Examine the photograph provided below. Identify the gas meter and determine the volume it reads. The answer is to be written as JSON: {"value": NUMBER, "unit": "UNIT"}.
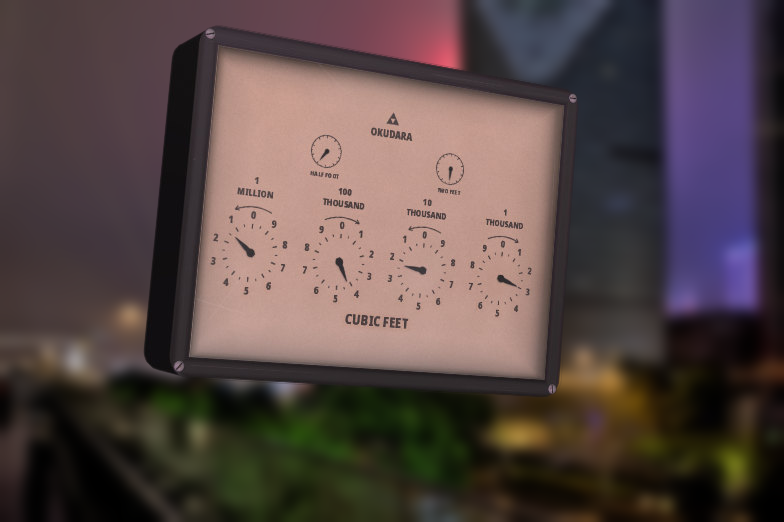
{"value": 142300, "unit": "ft³"}
